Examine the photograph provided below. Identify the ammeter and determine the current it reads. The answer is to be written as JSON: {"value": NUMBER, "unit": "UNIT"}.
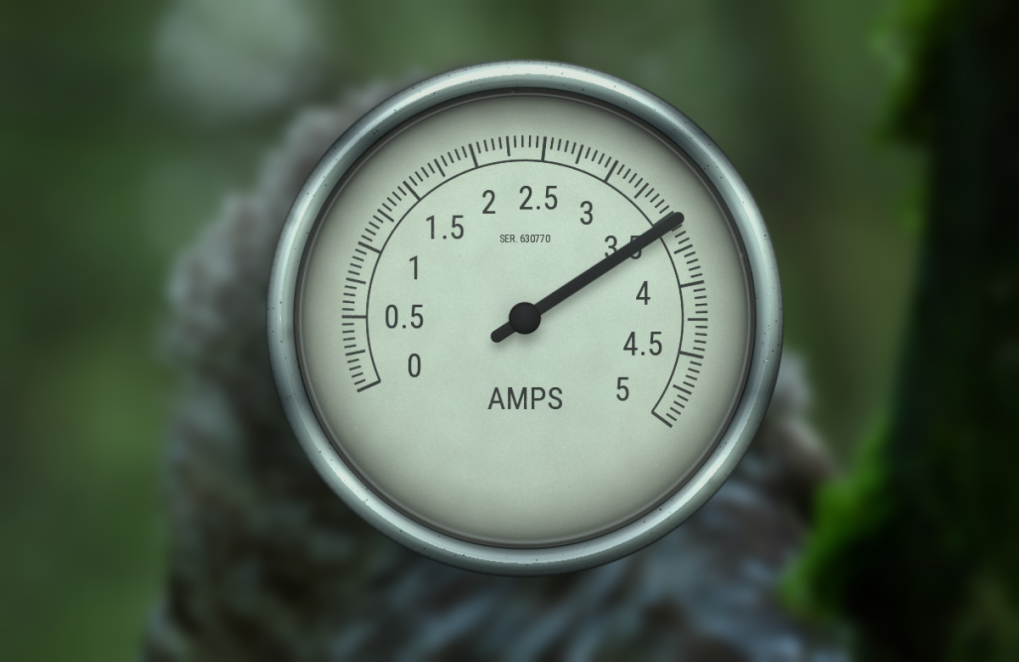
{"value": 3.55, "unit": "A"}
